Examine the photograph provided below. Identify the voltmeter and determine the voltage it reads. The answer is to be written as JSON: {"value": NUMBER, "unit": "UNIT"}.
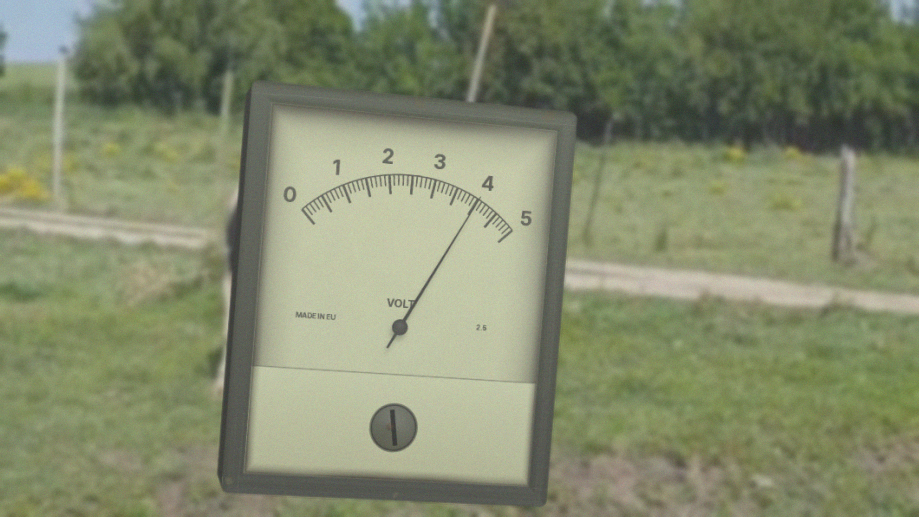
{"value": 4, "unit": "V"}
